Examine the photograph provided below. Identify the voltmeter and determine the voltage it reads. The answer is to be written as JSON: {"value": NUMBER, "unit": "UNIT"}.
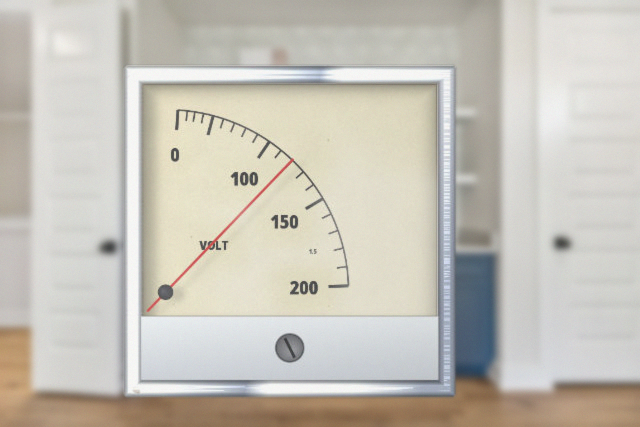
{"value": 120, "unit": "V"}
